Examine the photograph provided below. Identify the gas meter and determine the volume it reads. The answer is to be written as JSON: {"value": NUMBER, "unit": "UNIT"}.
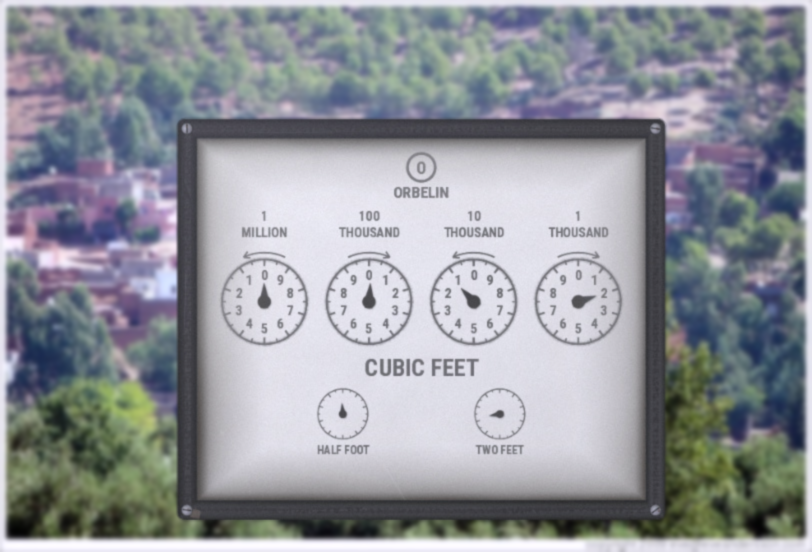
{"value": 1200, "unit": "ft³"}
